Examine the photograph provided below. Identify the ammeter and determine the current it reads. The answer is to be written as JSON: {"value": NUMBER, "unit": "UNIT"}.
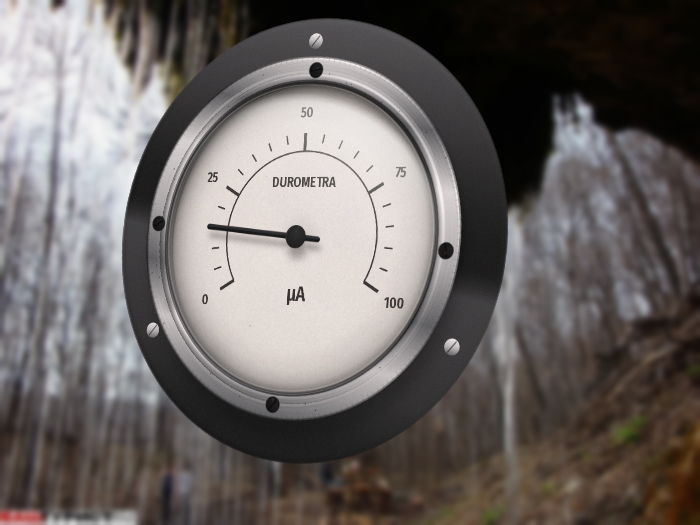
{"value": 15, "unit": "µA"}
